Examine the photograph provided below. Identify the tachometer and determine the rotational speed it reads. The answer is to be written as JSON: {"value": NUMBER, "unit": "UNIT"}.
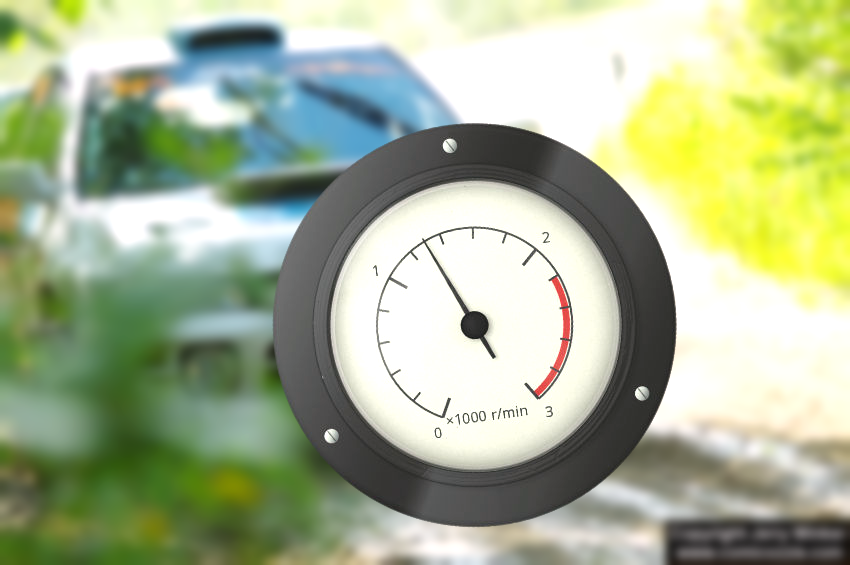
{"value": 1300, "unit": "rpm"}
